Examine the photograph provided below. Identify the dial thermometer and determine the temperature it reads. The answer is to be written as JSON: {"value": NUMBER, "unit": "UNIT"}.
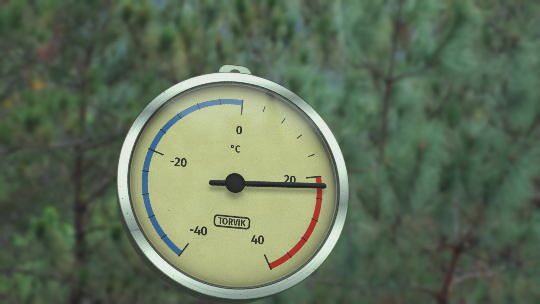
{"value": 22, "unit": "°C"}
